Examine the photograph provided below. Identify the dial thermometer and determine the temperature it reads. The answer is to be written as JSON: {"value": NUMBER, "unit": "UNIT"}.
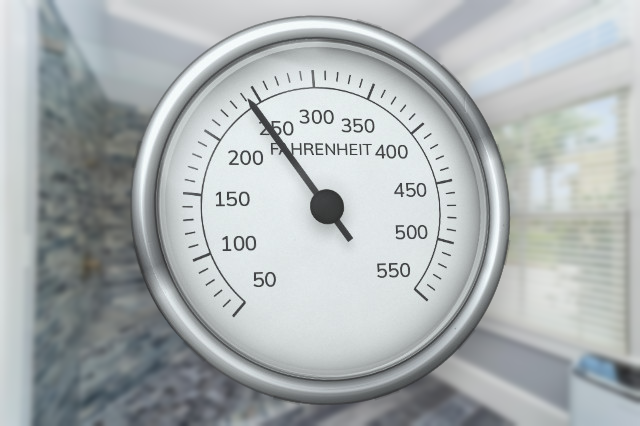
{"value": 240, "unit": "°F"}
